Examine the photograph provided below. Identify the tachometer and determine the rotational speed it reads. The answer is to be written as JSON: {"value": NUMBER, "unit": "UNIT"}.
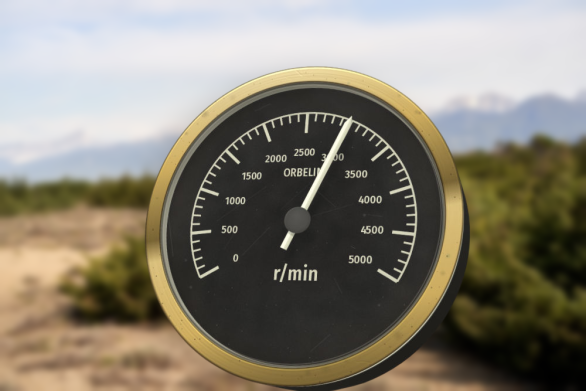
{"value": 3000, "unit": "rpm"}
